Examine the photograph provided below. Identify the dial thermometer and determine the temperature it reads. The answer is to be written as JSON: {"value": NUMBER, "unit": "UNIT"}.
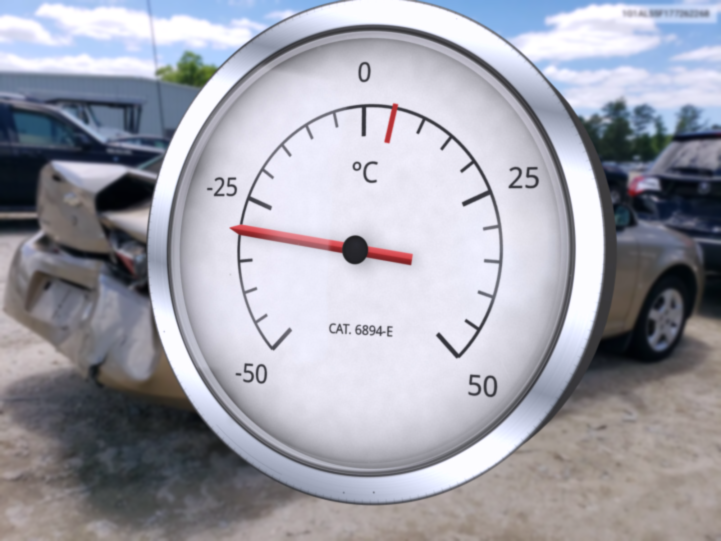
{"value": -30, "unit": "°C"}
